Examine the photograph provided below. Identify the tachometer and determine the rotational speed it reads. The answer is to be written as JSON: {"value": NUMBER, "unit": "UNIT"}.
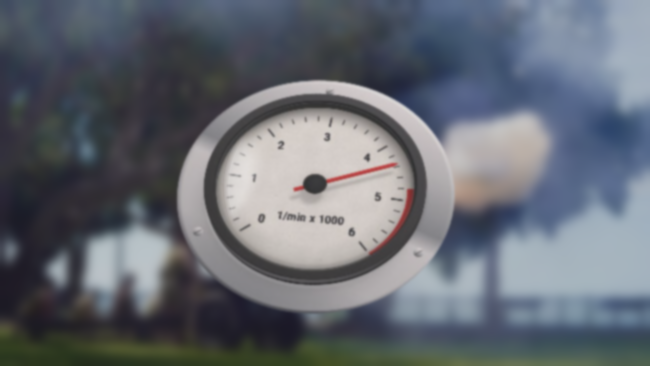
{"value": 4400, "unit": "rpm"}
